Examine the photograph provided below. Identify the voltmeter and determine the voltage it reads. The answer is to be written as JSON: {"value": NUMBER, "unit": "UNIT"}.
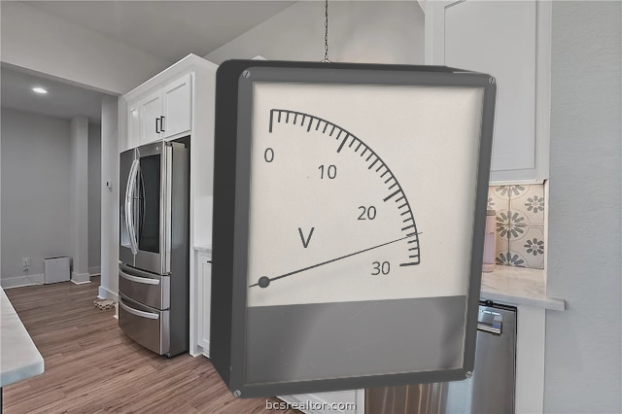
{"value": 26, "unit": "V"}
